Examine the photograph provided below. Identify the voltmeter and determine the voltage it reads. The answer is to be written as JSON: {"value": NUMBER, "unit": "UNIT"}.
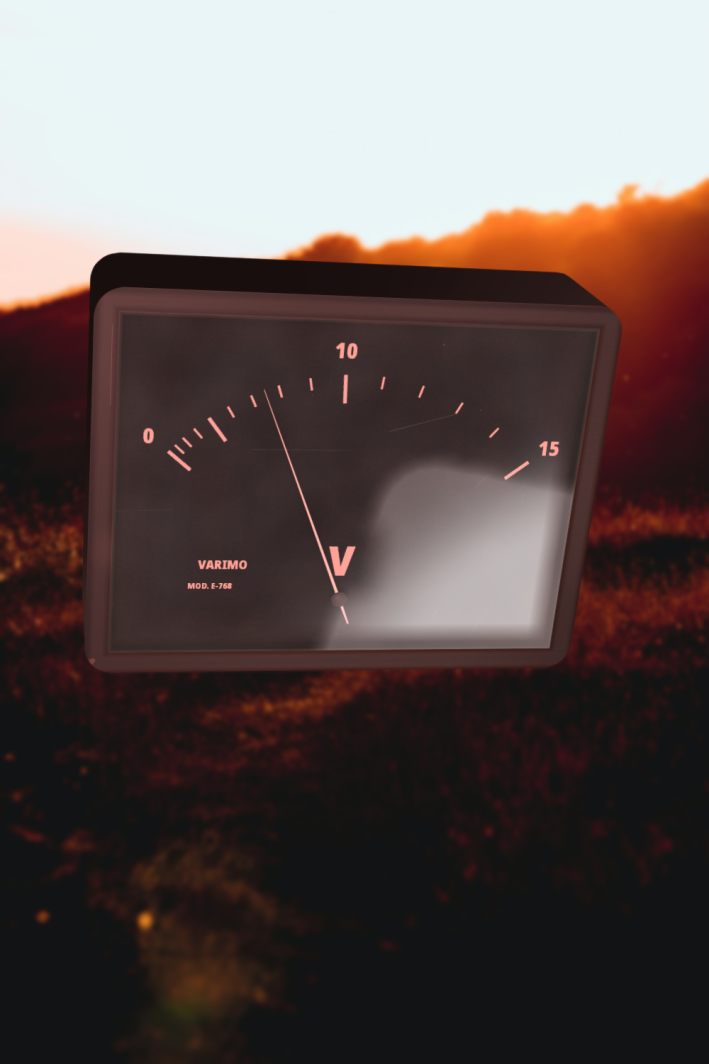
{"value": 7.5, "unit": "V"}
